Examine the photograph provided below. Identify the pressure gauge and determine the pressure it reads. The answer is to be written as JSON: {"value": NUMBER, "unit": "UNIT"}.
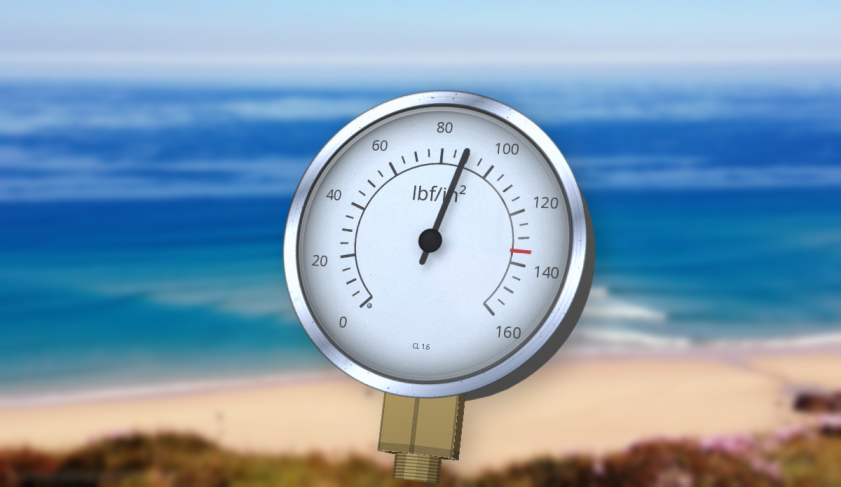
{"value": 90, "unit": "psi"}
